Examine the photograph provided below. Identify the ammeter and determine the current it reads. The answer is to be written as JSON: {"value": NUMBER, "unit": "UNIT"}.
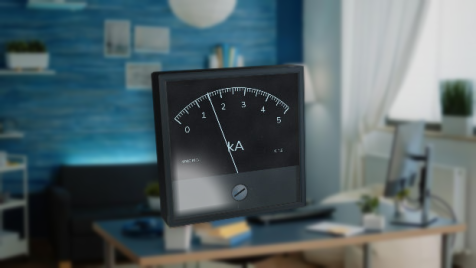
{"value": 1.5, "unit": "kA"}
